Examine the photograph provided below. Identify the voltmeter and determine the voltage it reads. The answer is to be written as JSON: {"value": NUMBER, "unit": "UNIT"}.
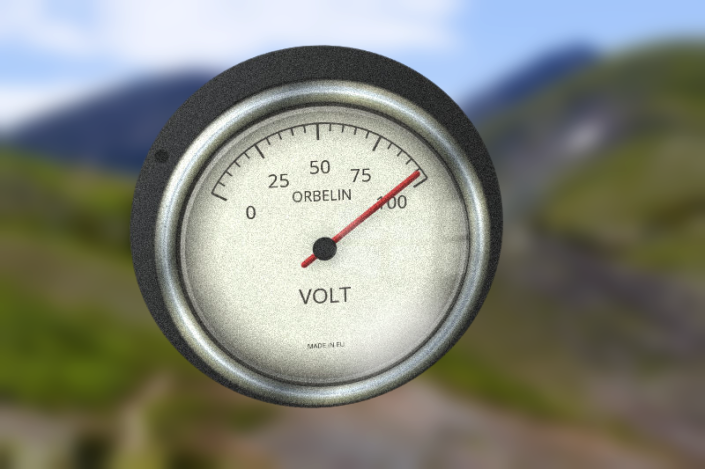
{"value": 95, "unit": "V"}
